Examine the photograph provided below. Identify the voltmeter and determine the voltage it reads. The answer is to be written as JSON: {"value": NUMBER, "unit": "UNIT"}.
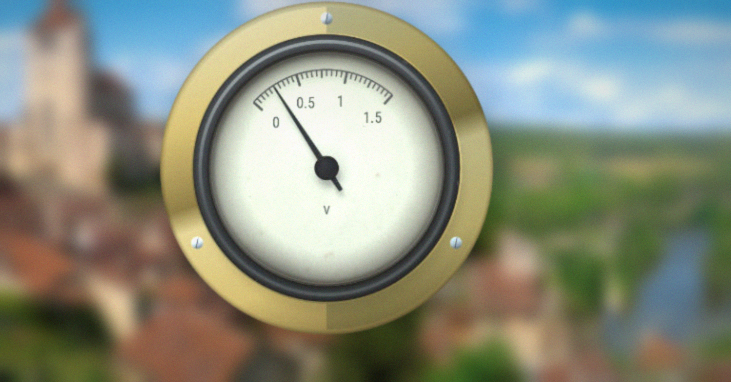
{"value": 0.25, "unit": "V"}
